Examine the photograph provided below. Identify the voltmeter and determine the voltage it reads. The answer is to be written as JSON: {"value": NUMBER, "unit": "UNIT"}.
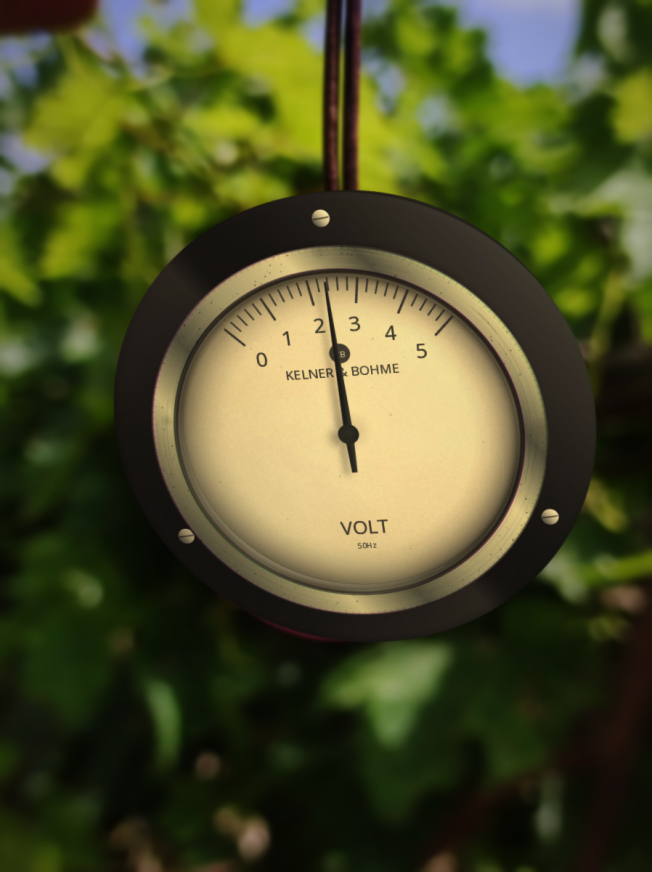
{"value": 2.4, "unit": "V"}
